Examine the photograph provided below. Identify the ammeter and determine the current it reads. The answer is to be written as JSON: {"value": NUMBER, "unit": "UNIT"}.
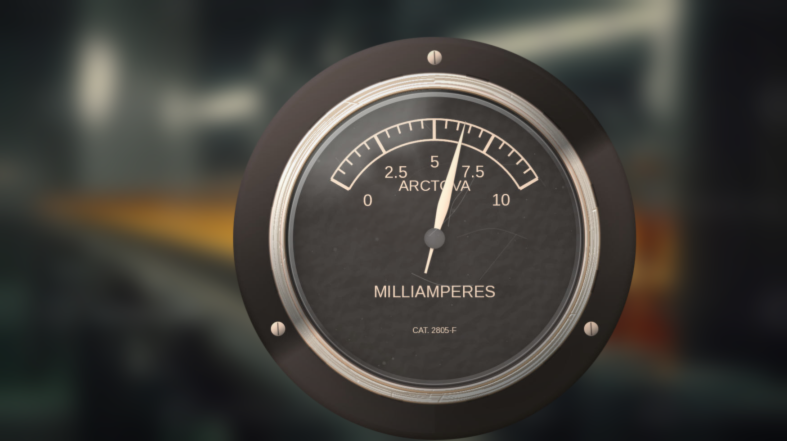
{"value": 6.25, "unit": "mA"}
